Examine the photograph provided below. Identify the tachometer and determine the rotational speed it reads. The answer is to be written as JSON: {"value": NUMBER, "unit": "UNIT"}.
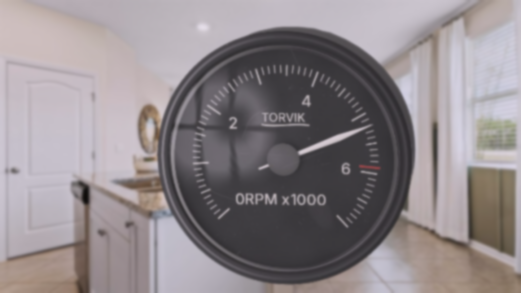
{"value": 5200, "unit": "rpm"}
